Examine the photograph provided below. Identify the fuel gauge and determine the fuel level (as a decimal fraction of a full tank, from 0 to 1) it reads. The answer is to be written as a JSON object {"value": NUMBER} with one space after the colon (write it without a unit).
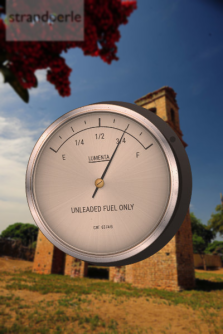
{"value": 0.75}
